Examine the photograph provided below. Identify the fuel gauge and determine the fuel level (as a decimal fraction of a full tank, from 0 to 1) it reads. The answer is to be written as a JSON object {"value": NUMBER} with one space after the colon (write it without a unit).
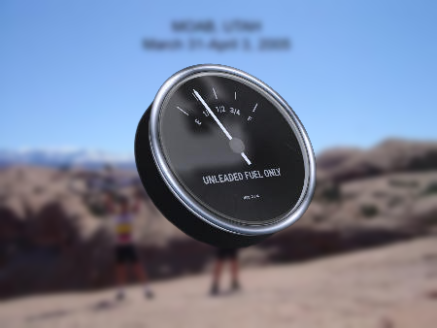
{"value": 0.25}
